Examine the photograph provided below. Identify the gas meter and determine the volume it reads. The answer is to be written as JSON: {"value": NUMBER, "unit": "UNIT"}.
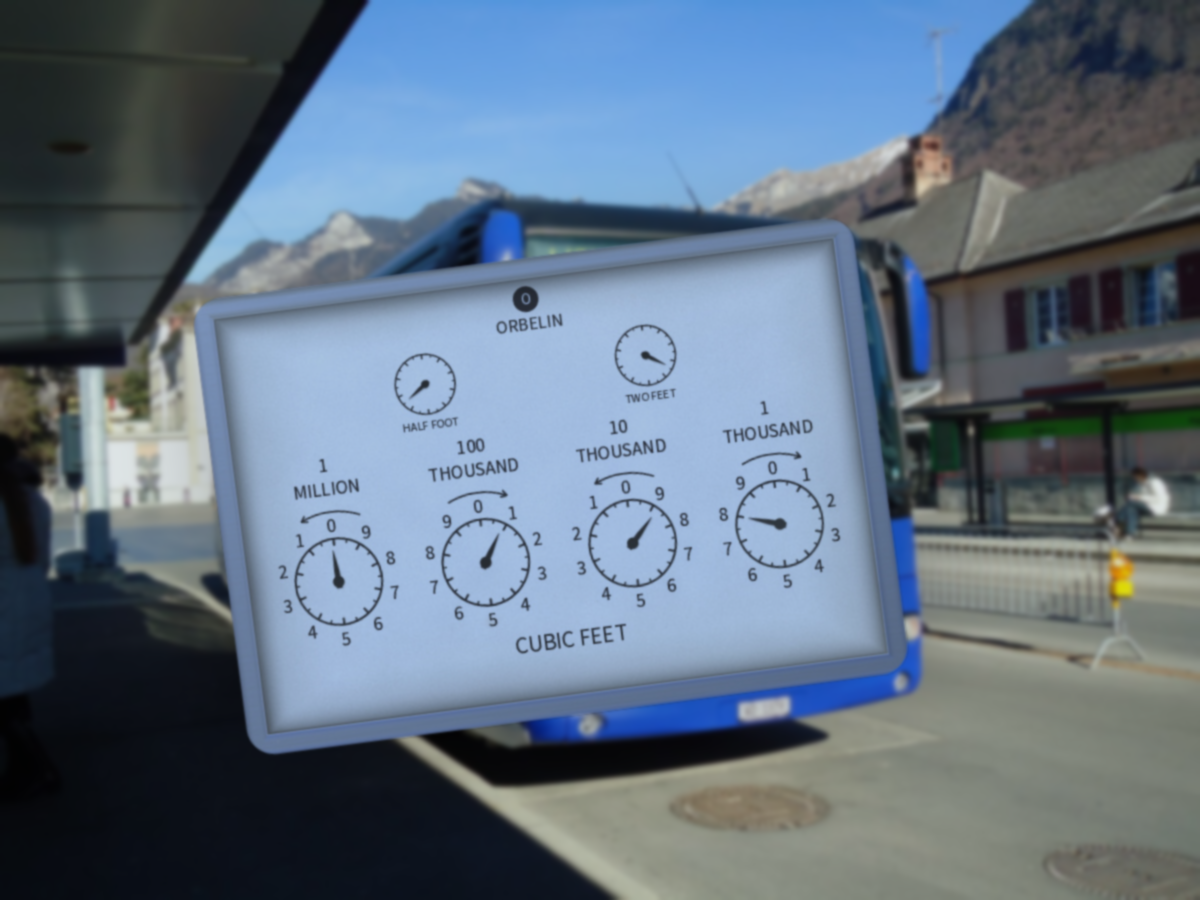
{"value": 8800, "unit": "ft³"}
